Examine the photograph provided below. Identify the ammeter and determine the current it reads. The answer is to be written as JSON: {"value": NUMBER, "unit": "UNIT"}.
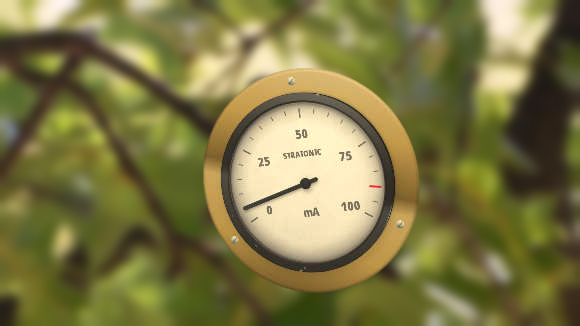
{"value": 5, "unit": "mA"}
